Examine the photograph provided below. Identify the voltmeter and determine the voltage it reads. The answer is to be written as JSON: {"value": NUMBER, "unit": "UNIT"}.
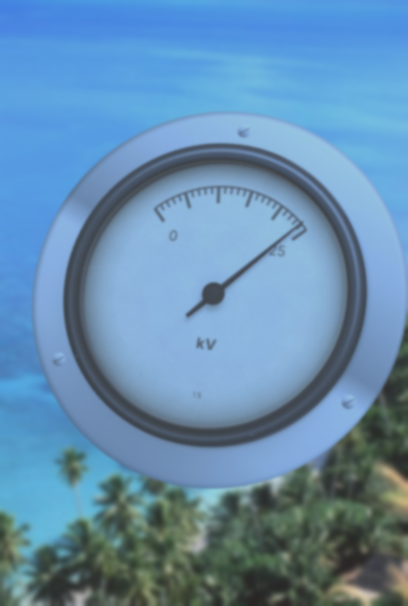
{"value": 24, "unit": "kV"}
